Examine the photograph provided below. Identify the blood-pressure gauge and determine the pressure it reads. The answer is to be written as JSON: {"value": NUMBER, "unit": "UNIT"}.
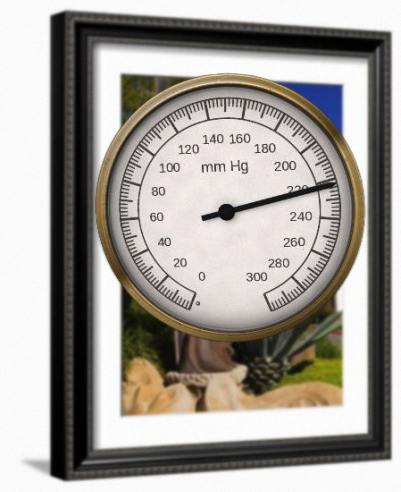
{"value": 222, "unit": "mmHg"}
